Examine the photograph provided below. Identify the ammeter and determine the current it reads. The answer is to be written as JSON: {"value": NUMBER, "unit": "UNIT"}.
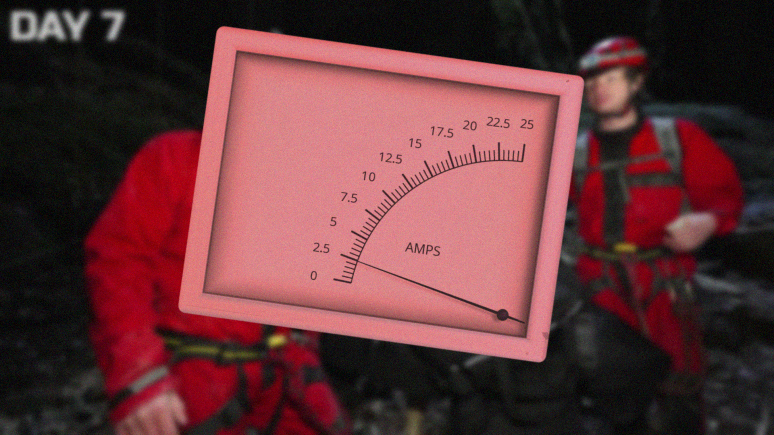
{"value": 2.5, "unit": "A"}
